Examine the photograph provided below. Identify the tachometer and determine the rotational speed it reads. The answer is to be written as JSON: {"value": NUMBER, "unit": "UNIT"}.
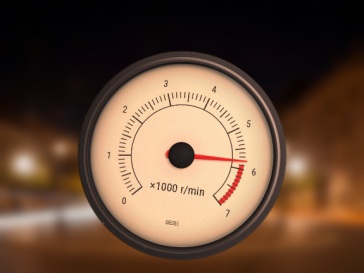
{"value": 5800, "unit": "rpm"}
